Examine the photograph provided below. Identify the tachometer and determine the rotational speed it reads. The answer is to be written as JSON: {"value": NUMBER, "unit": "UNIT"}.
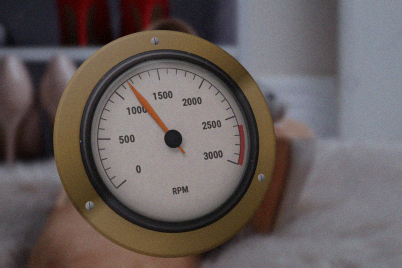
{"value": 1150, "unit": "rpm"}
